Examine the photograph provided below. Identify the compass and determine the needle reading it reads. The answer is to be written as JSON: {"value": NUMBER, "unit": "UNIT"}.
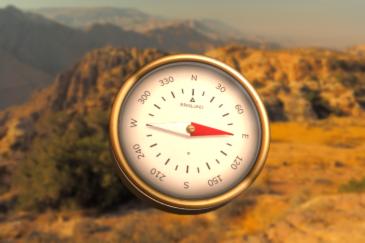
{"value": 90, "unit": "°"}
